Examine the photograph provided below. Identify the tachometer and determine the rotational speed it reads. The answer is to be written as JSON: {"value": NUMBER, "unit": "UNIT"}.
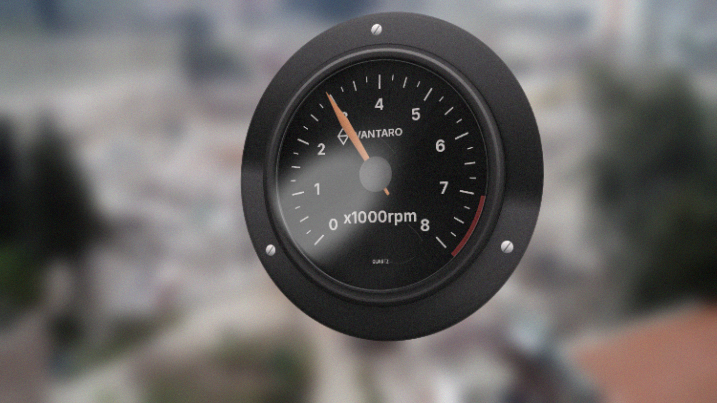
{"value": 3000, "unit": "rpm"}
